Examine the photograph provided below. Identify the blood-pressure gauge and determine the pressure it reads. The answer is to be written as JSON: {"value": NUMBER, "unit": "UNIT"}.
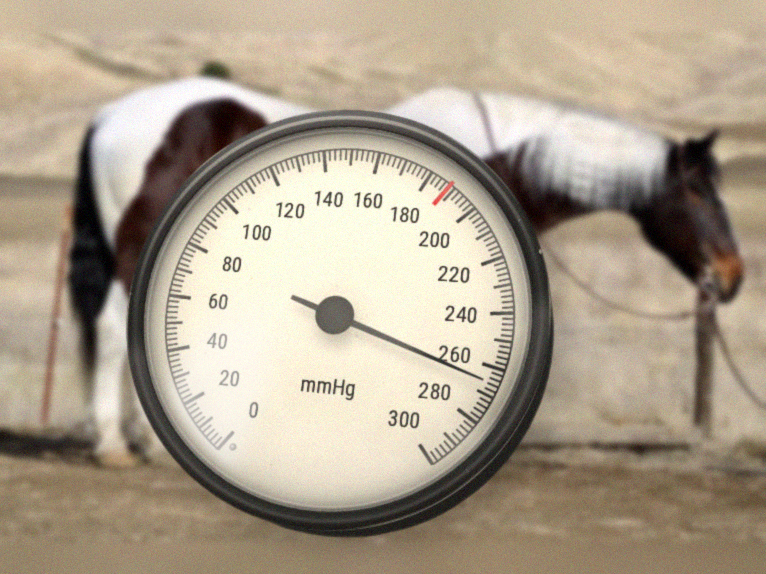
{"value": 266, "unit": "mmHg"}
